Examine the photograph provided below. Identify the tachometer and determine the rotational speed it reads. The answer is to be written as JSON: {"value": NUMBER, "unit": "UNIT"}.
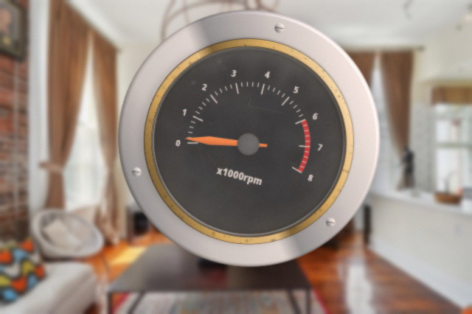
{"value": 200, "unit": "rpm"}
